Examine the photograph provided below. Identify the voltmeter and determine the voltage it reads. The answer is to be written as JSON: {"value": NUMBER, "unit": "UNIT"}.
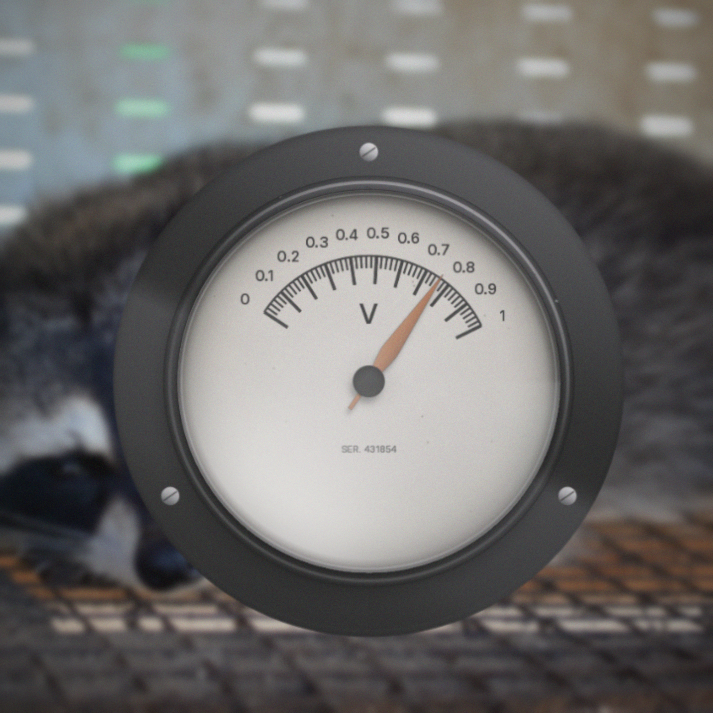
{"value": 0.76, "unit": "V"}
